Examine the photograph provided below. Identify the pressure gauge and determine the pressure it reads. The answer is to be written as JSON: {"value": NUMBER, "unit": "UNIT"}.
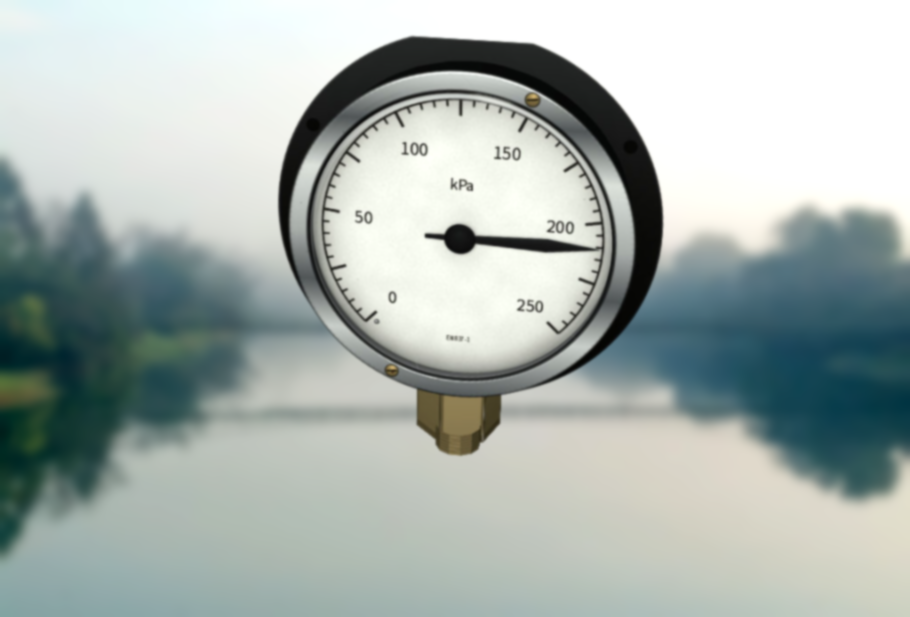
{"value": 210, "unit": "kPa"}
